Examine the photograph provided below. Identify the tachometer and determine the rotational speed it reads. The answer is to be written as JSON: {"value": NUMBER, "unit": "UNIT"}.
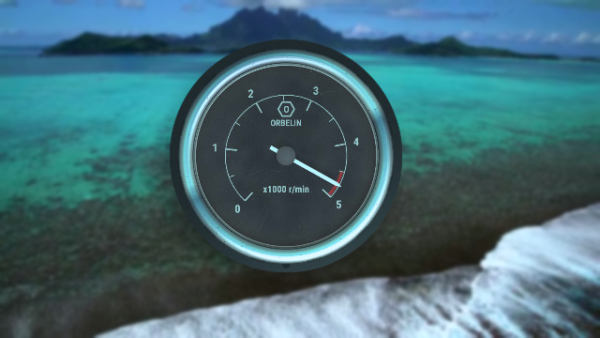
{"value": 4750, "unit": "rpm"}
